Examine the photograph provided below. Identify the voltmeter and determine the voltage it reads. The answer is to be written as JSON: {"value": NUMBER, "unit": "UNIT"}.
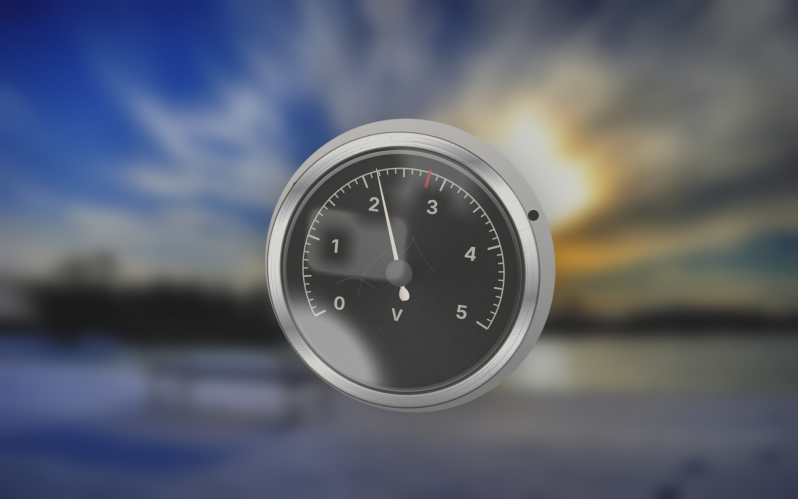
{"value": 2.2, "unit": "V"}
